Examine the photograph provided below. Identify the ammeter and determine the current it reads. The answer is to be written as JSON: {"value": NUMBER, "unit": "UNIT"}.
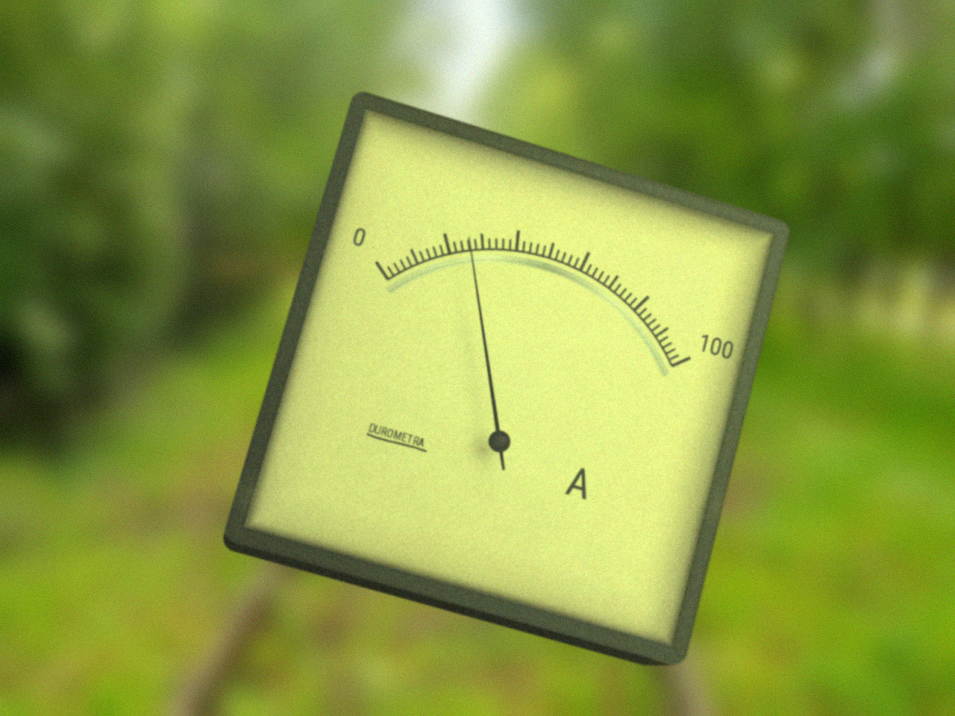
{"value": 26, "unit": "A"}
